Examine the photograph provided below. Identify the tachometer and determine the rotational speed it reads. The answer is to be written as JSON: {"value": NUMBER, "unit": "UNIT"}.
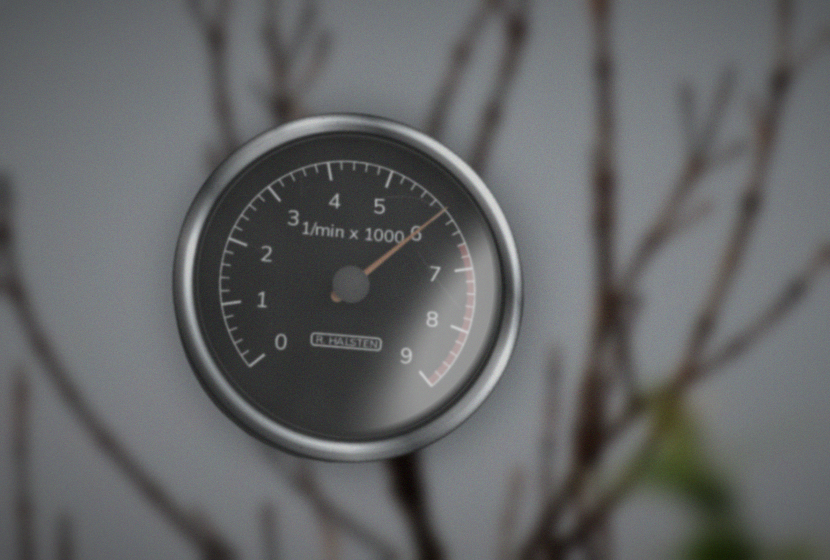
{"value": 6000, "unit": "rpm"}
